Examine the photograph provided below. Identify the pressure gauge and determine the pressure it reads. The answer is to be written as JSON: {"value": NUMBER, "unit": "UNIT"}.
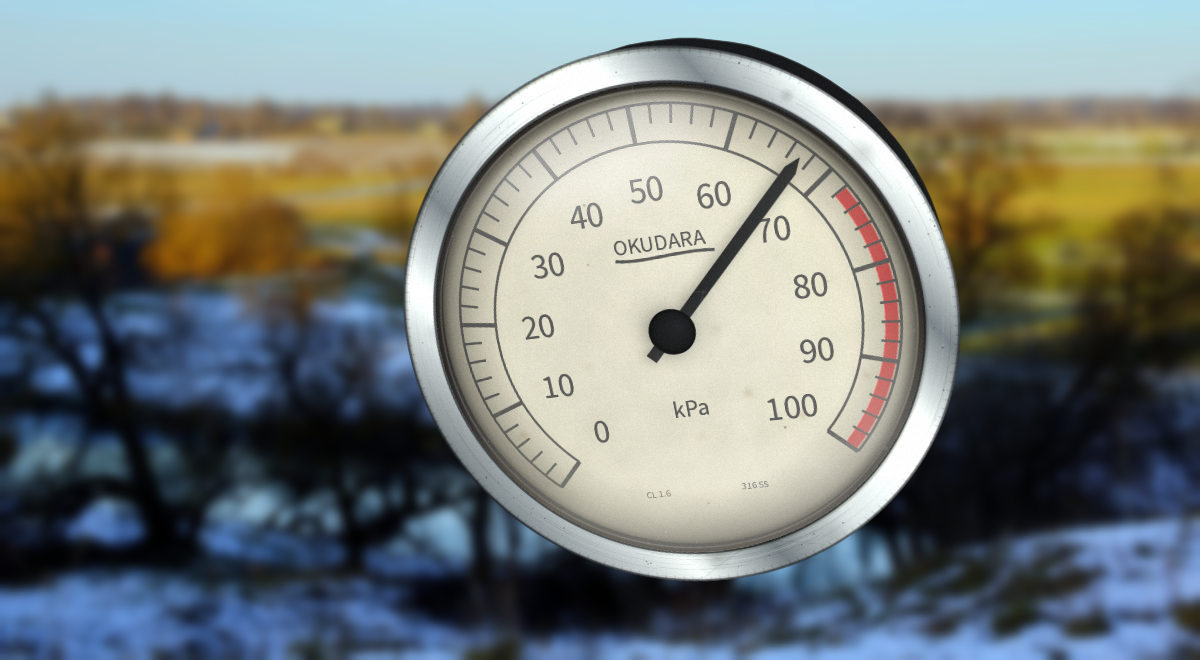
{"value": 67, "unit": "kPa"}
